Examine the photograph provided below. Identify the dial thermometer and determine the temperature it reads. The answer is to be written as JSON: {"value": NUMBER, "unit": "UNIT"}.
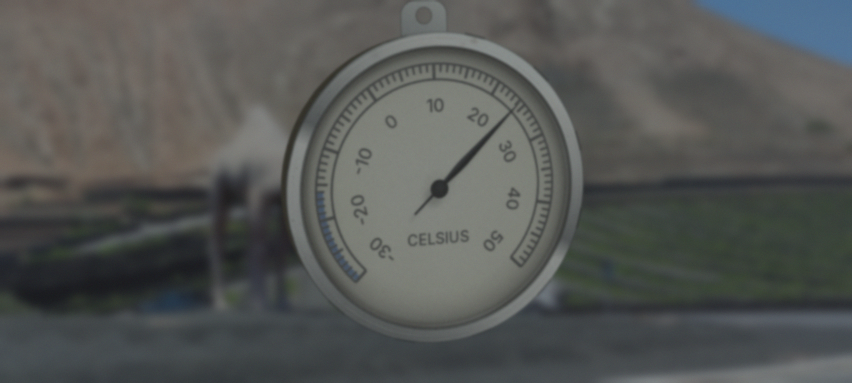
{"value": 24, "unit": "°C"}
